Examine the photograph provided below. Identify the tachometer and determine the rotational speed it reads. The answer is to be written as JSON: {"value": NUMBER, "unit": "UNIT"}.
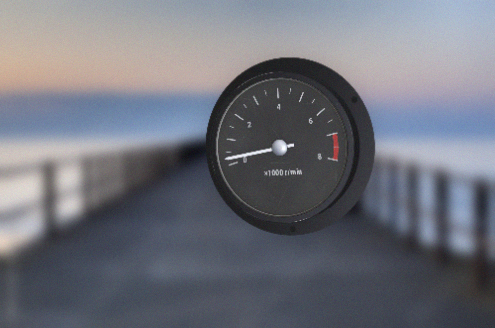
{"value": 250, "unit": "rpm"}
